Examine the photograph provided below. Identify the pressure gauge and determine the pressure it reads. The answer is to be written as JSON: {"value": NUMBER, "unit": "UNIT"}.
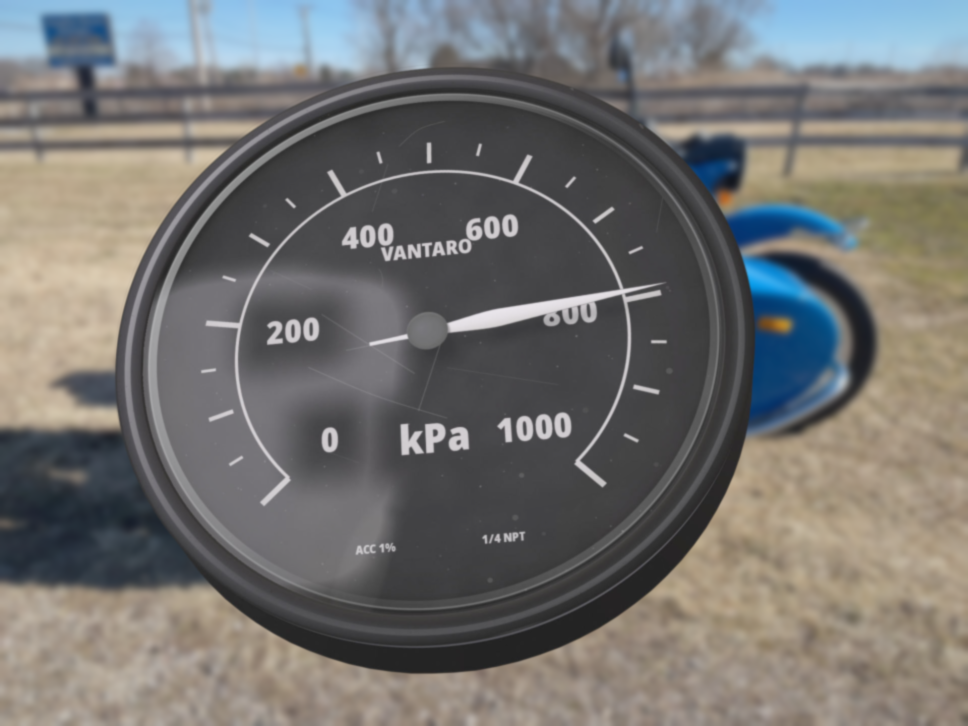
{"value": 800, "unit": "kPa"}
